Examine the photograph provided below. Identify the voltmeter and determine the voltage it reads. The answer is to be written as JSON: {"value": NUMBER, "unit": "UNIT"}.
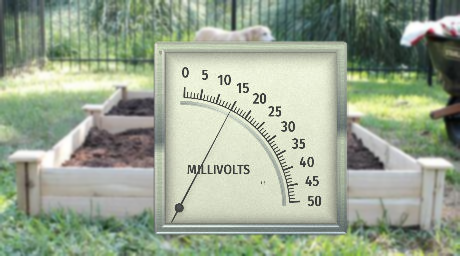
{"value": 15, "unit": "mV"}
